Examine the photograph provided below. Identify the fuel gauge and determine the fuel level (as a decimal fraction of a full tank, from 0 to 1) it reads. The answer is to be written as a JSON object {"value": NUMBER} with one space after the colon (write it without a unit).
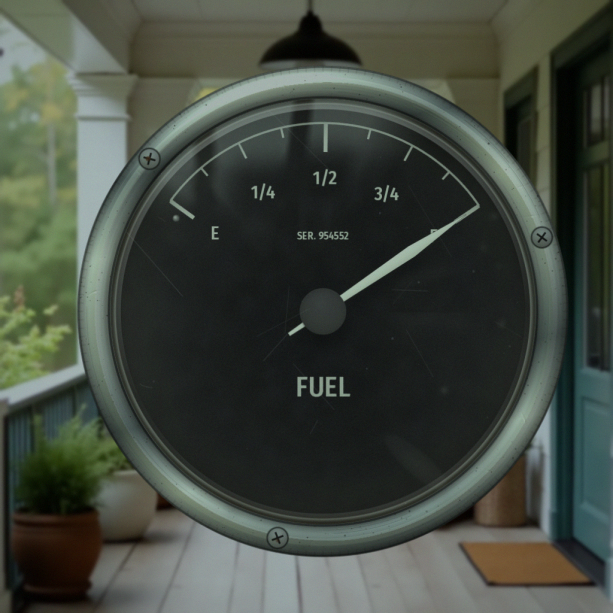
{"value": 1}
